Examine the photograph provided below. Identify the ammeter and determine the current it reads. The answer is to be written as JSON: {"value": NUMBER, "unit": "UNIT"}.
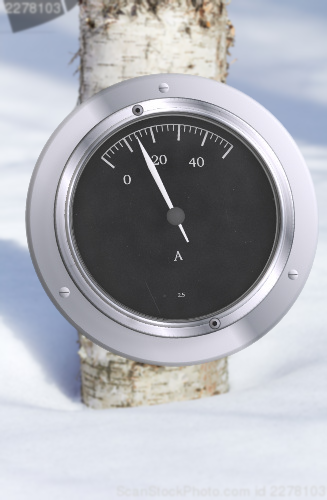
{"value": 14, "unit": "A"}
